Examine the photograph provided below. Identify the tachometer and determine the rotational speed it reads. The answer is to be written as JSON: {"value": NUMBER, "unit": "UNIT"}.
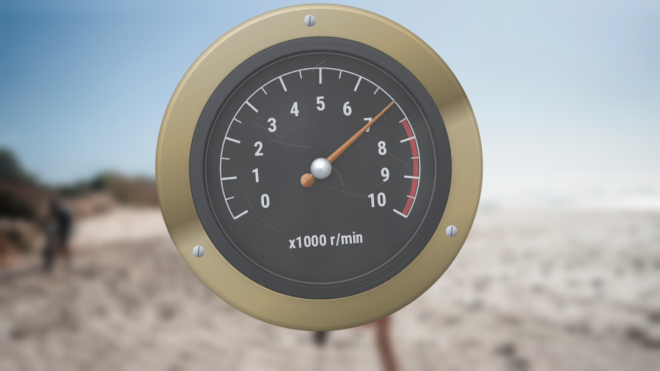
{"value": 7000, "unit": "rpm"}
